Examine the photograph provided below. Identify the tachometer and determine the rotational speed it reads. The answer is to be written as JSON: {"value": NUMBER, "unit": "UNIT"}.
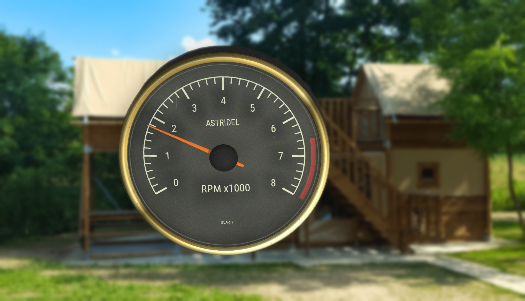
{"value": 1800, "unit": "rpm"}
